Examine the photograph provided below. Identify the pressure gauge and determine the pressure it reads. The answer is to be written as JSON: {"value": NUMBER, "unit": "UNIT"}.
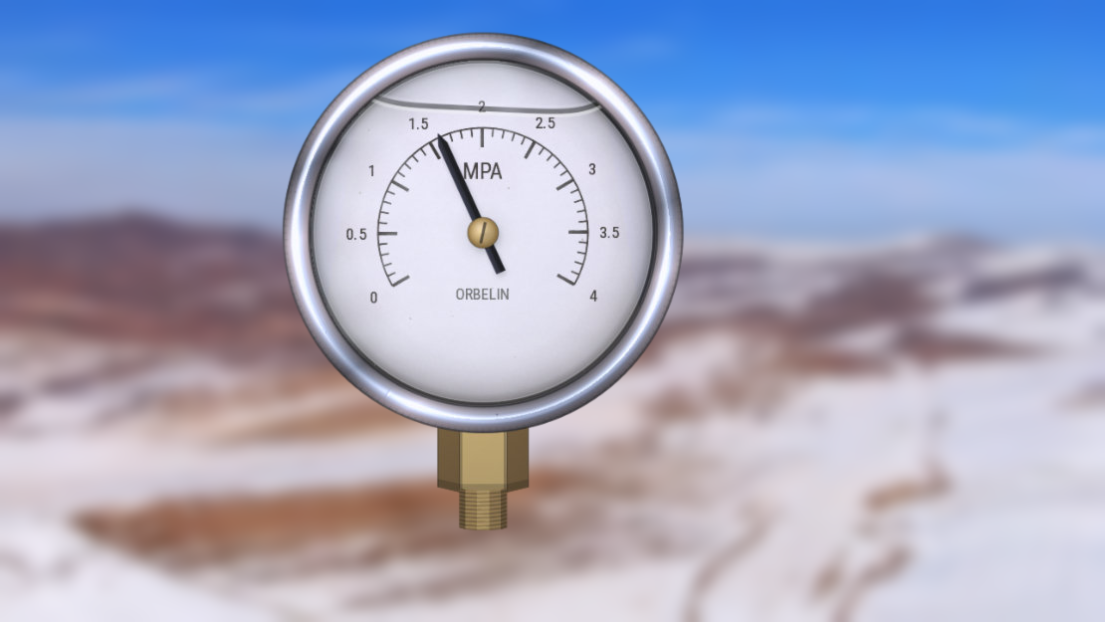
{"value": 1.6, "unit": "MPa"}
